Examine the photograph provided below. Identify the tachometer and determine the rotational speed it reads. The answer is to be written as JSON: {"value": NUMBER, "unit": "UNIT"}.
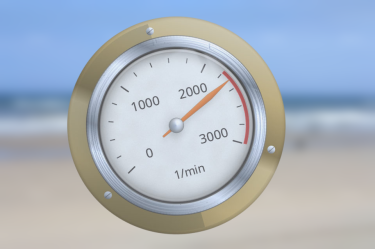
{"value": 2300, "unit": "rpm"}
